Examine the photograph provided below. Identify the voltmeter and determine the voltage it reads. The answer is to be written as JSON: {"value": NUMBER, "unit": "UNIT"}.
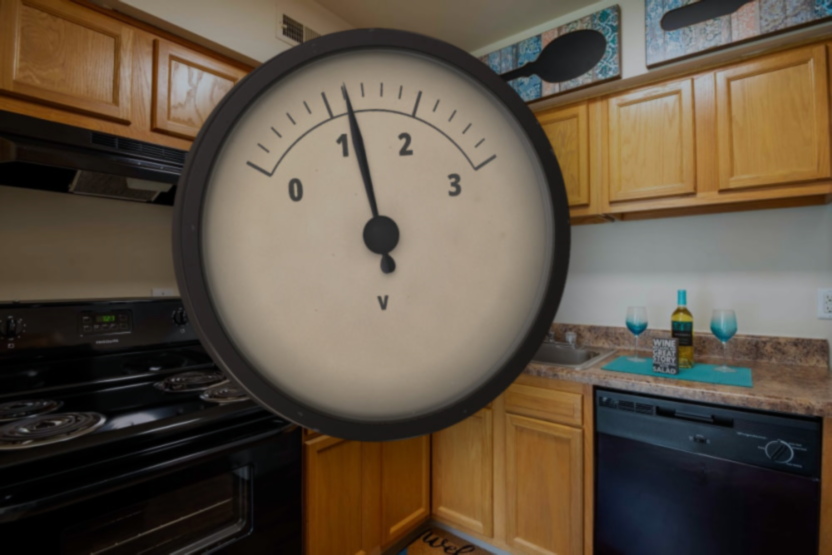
{"value": 1.2, "unit": "V"}
